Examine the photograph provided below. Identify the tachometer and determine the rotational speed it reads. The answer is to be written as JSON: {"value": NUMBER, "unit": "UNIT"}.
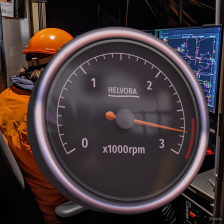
{"value": 2750, "unit": "rpm"}
